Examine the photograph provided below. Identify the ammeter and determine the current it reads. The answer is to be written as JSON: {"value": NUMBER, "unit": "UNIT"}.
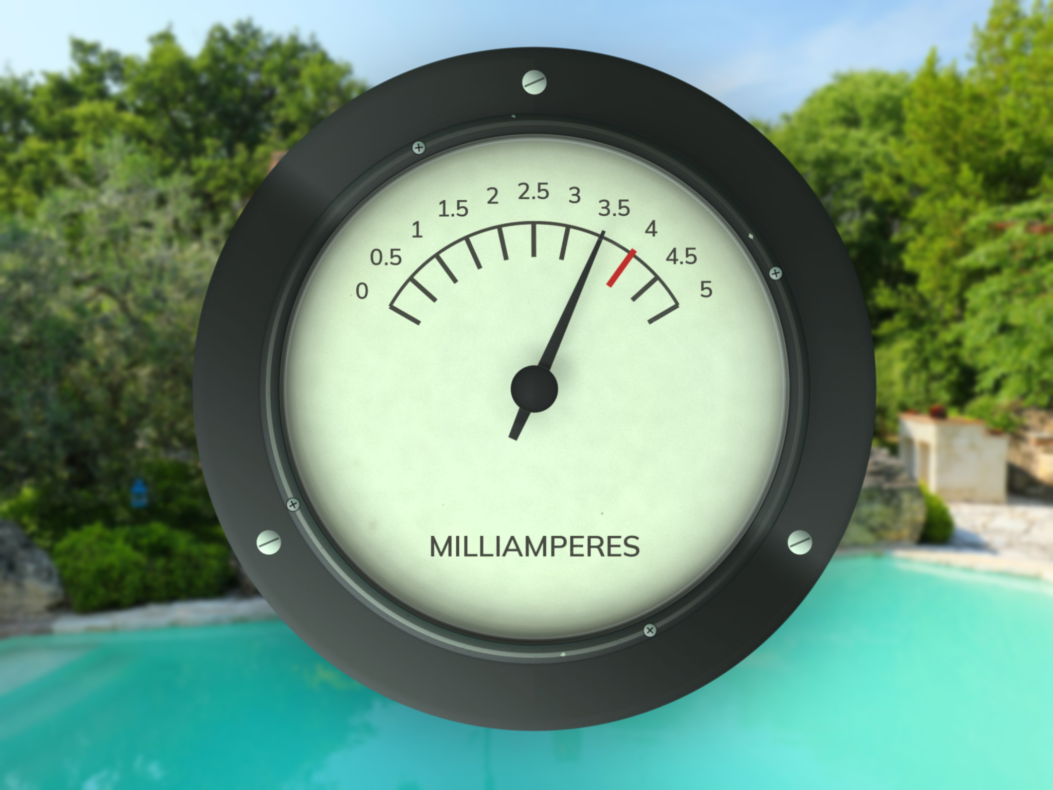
{"value": 3.5, "unit": "mA"}
